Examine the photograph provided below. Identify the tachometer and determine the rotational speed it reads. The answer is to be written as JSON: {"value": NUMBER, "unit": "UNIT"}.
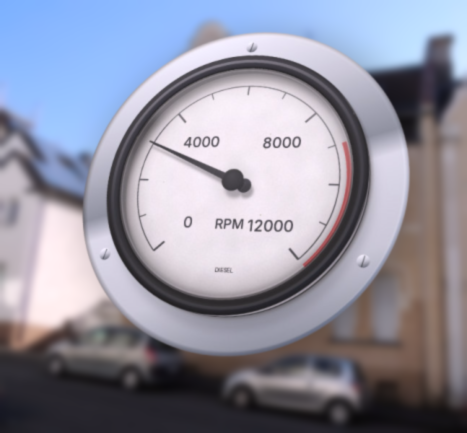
{"value": 3000, "unit": "rpm"}
